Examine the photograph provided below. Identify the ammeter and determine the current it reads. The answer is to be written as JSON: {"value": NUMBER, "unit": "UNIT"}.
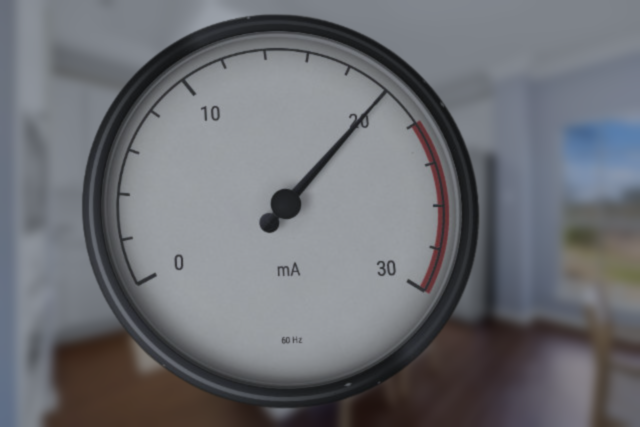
{"value": 20, "unit": "mA"}
